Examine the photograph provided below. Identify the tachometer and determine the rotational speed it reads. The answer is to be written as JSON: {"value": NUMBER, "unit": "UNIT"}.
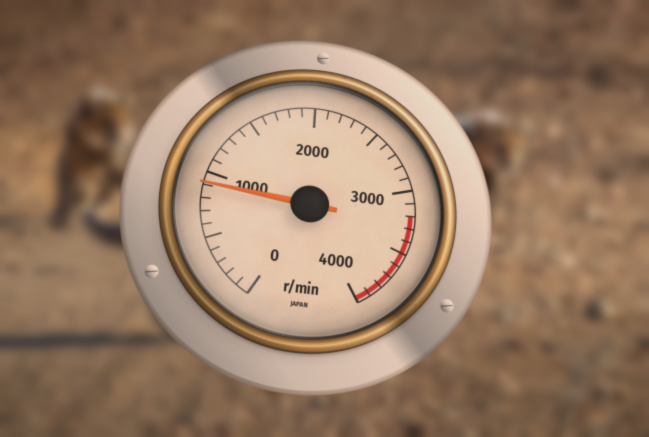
{"value": 900, "unit": "rpm"}
